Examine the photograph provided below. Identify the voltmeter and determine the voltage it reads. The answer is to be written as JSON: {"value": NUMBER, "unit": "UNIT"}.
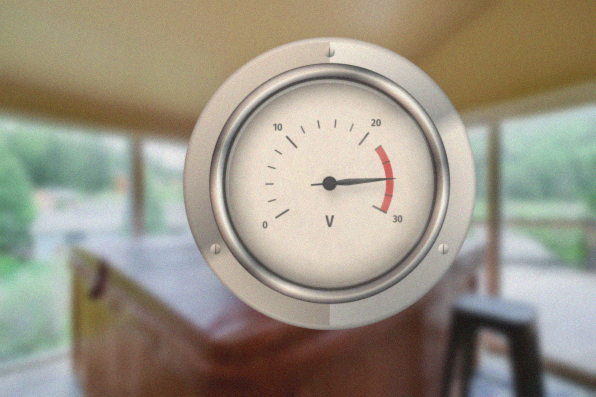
{"value": 26, "unit": "V"}
